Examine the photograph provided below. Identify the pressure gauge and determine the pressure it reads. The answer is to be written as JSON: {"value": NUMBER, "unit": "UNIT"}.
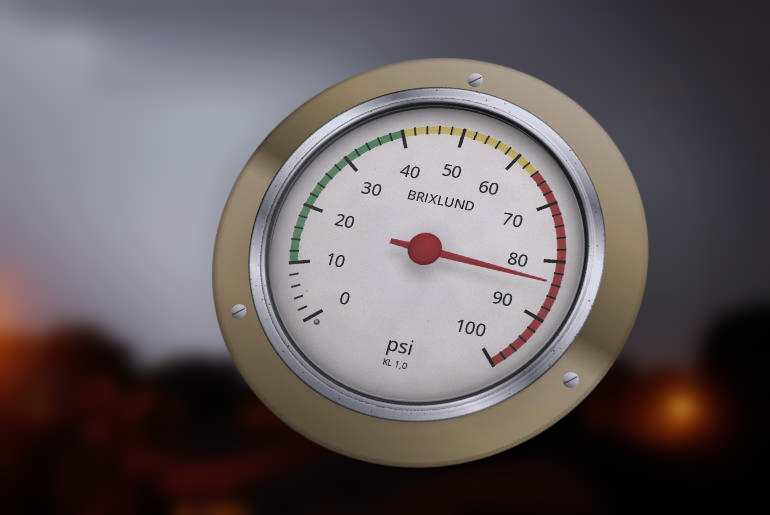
{"value": 84, "unit": "psi"}
